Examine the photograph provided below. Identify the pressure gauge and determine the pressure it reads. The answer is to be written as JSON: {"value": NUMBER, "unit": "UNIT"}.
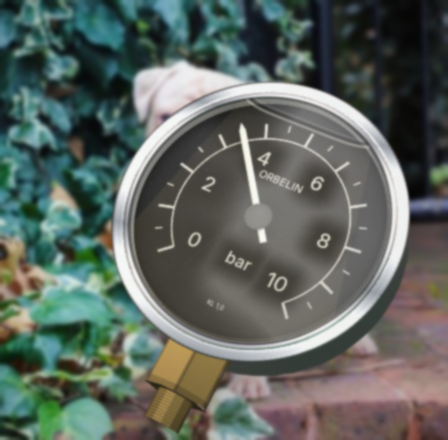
{"value": 3.5, "unit": "bar"}
